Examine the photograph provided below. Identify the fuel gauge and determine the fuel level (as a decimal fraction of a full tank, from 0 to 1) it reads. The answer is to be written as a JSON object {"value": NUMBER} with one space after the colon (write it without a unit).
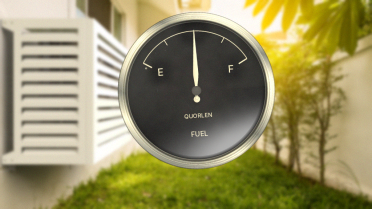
{"value": 0.5}
